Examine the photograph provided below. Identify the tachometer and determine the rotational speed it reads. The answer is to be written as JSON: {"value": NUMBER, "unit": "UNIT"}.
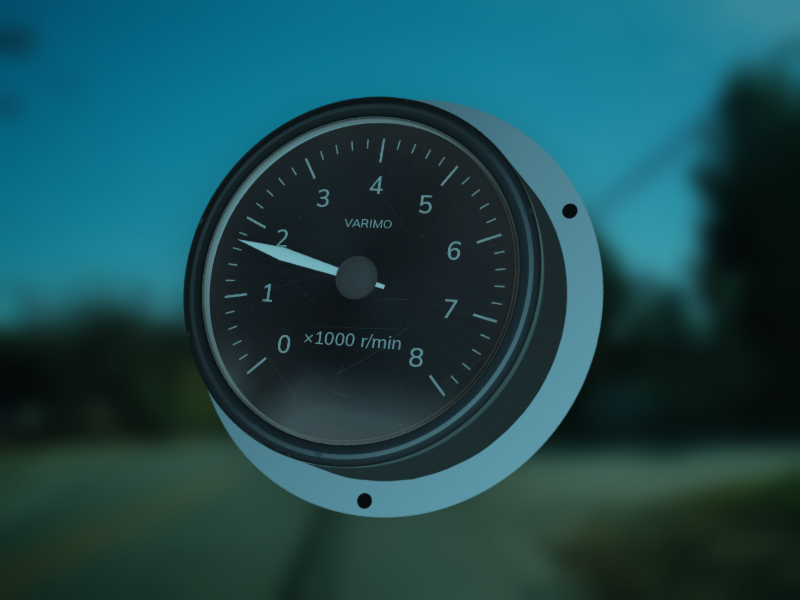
{"value": 1700, "unit": "rpm"}
